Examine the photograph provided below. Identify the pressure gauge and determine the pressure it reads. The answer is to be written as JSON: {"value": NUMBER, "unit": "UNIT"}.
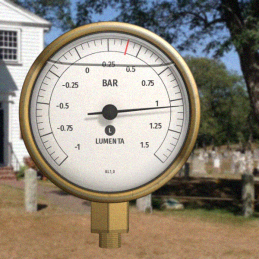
{"value": 1.05, "unit": "bar"}
